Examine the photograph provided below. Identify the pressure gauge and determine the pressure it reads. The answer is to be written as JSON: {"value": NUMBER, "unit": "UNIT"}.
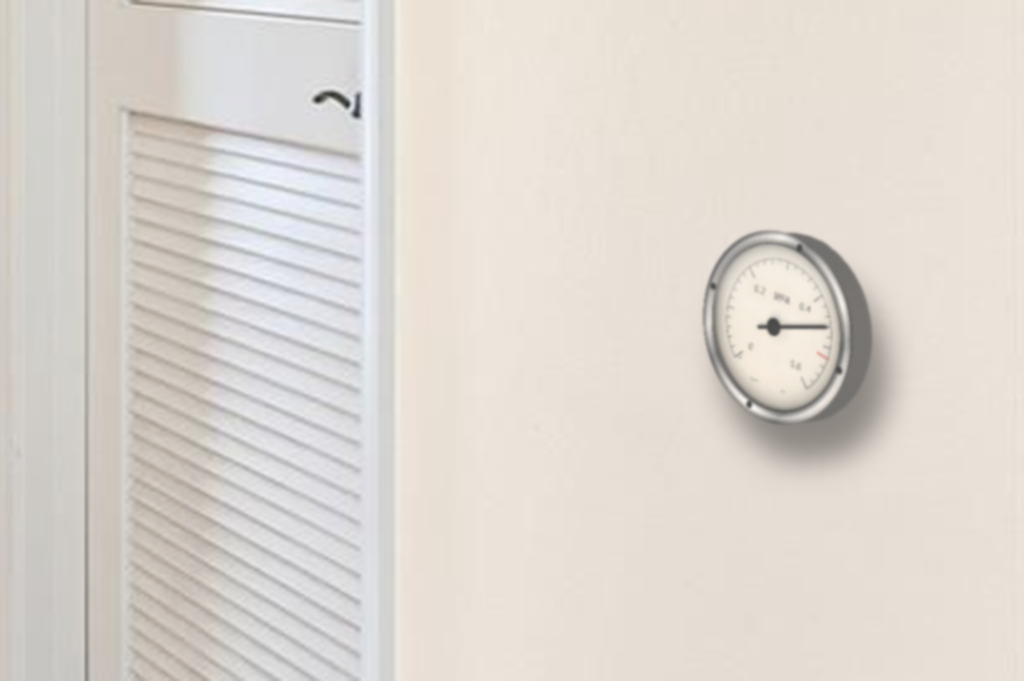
{"value": 0.46, "unit": "MPa"}
